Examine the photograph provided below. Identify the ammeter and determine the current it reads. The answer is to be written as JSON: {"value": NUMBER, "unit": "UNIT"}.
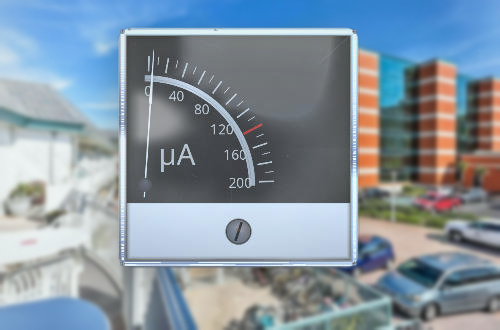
{"value": 5, "unit": "µA"}
